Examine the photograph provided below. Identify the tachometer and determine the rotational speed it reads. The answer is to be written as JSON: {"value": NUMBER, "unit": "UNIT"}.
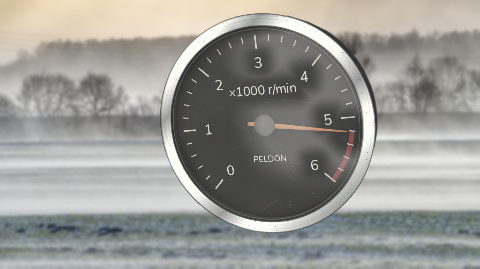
{"value": 5200, "unit": "rpm"}
